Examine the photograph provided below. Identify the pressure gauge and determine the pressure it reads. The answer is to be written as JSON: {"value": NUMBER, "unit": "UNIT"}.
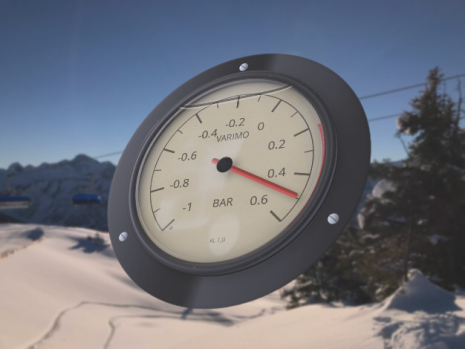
{"value": 0.5, "unit": "bar"}
